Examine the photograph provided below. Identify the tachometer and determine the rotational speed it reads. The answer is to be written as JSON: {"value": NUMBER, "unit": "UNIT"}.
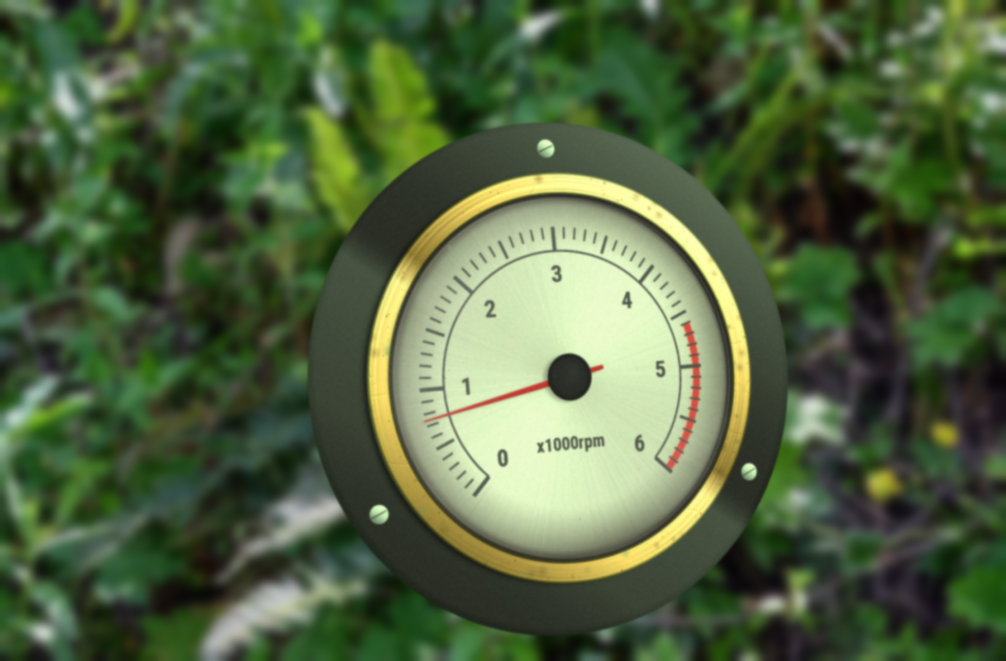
{"value": 750, "unit": "rpm"}
